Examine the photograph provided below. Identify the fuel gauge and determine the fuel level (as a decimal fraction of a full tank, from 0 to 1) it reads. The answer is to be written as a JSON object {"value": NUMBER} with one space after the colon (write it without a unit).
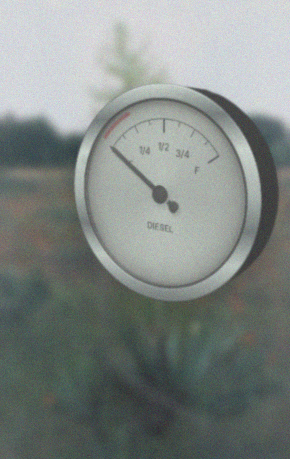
{"value": 0}
